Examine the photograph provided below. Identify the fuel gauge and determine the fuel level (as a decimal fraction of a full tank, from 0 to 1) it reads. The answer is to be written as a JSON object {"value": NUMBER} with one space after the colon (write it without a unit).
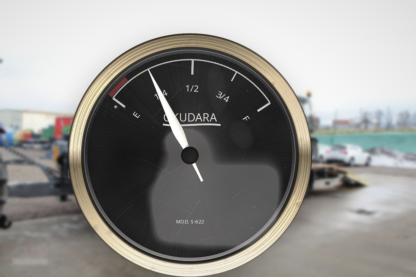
{"value": 0.25}
